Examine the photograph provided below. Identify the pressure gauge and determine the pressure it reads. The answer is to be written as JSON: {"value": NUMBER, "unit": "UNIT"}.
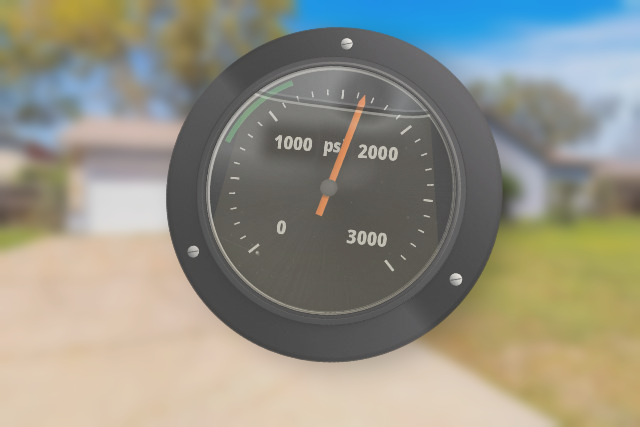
{"value": 1650, "unit": "psi"}
